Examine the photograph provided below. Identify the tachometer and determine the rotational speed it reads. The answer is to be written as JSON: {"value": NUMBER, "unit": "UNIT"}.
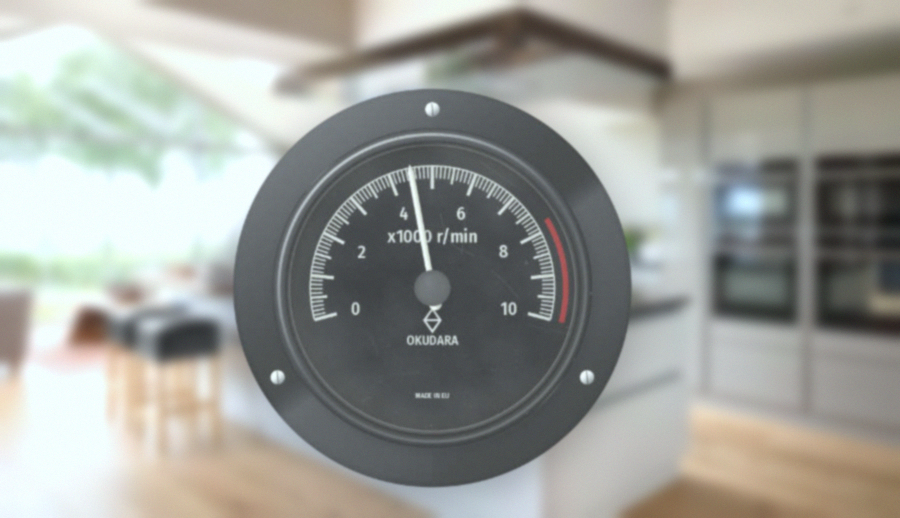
{"value": 4500, "unit": "rpm"}
